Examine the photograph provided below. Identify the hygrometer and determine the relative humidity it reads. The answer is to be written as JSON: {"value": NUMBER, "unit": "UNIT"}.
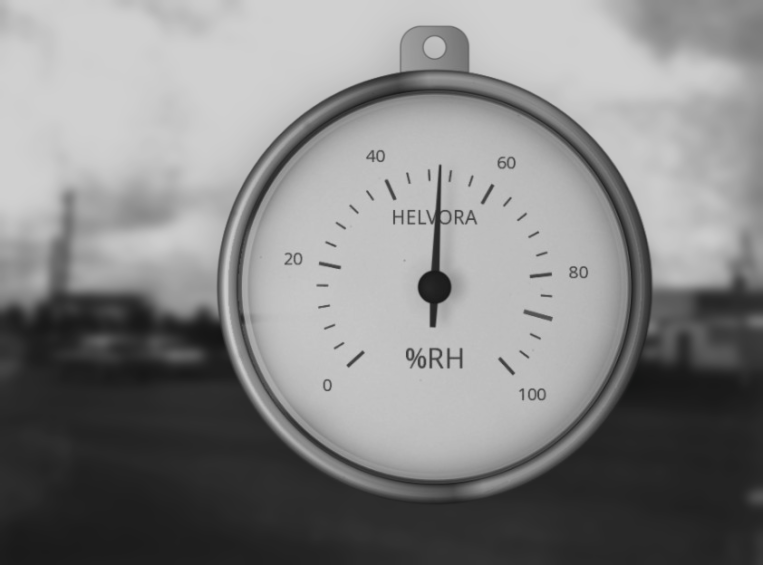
{"value": 50, "unit": "%"}
